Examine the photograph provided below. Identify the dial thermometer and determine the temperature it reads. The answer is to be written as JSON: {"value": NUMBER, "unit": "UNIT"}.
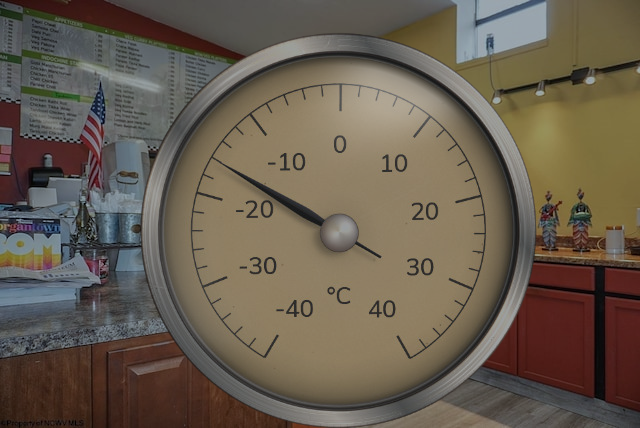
{"value": -16, "unit": "°C"}
